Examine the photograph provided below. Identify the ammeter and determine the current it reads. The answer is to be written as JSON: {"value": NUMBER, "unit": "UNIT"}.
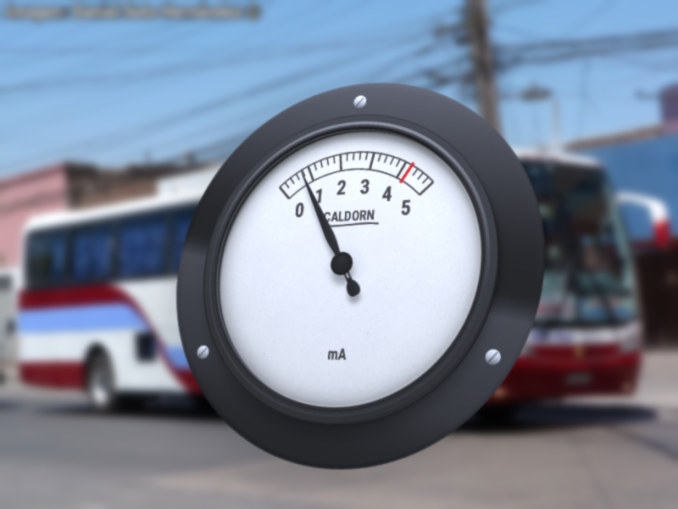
{"value": 0.8, "unit": "mA"}
